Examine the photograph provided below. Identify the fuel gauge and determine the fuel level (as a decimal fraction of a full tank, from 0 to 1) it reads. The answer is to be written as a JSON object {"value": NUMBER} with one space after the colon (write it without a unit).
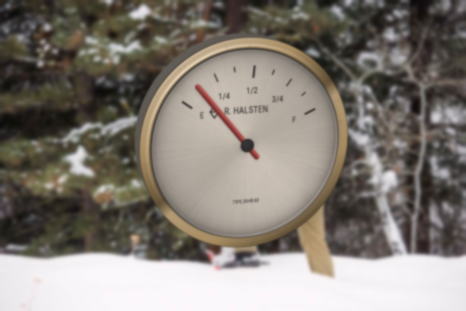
{"value": 0.125}
